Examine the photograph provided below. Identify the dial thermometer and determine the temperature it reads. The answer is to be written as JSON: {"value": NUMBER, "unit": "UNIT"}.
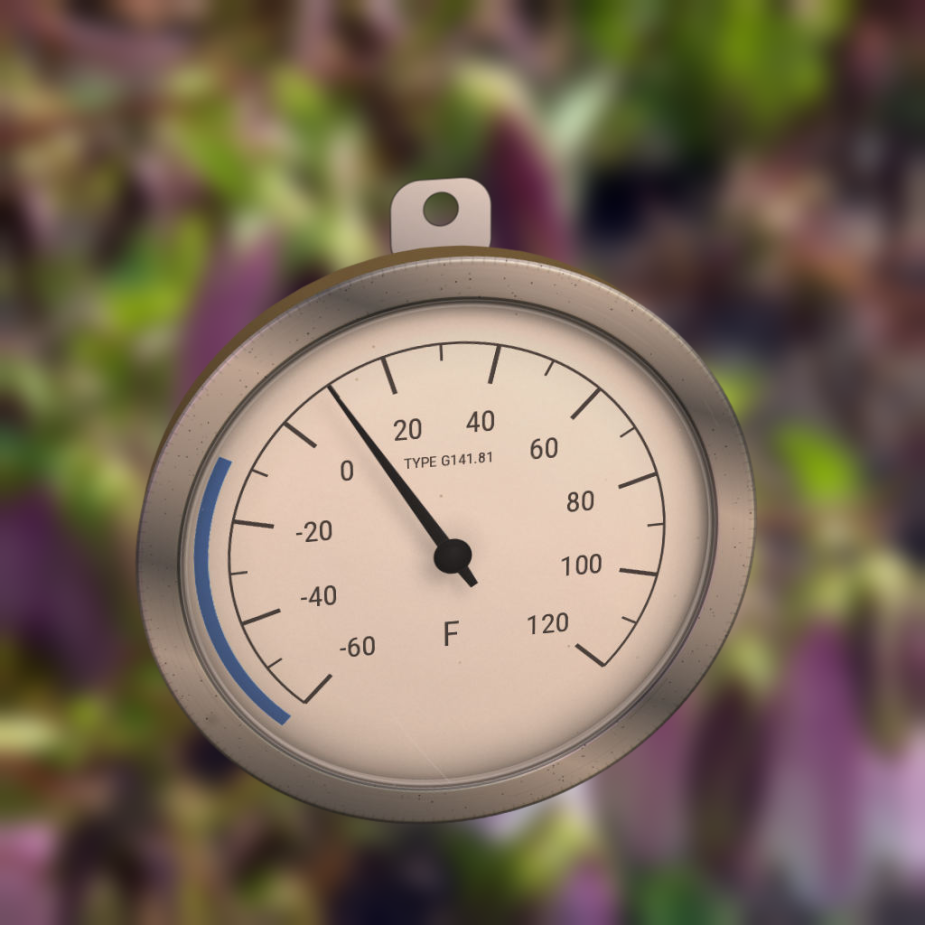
{"value": 10, "unit": "°F"}
